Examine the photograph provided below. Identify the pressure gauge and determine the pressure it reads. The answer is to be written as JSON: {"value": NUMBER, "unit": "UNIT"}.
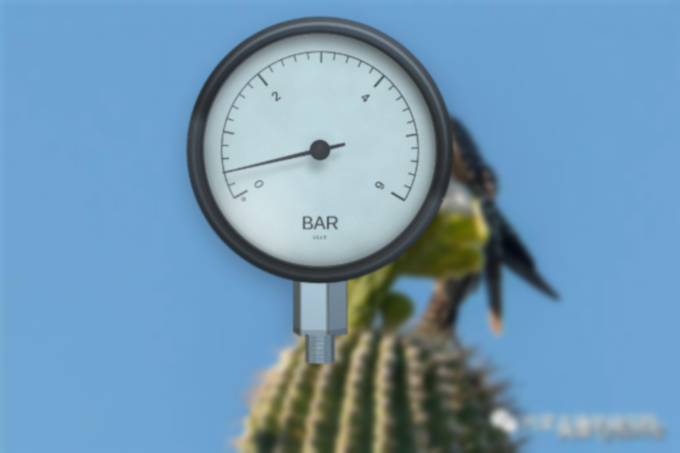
{"value": 0.4, "unit": "bar"}
